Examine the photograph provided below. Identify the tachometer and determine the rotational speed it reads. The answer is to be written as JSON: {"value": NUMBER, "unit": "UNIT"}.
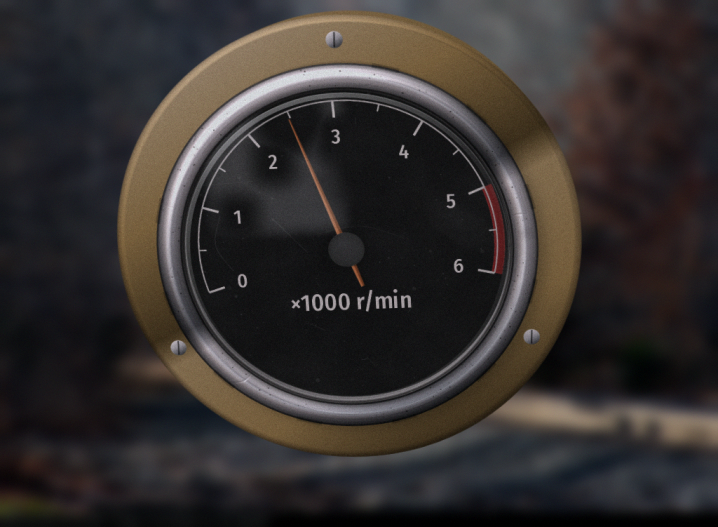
{"value": 2500, "unit": "rpm"}
